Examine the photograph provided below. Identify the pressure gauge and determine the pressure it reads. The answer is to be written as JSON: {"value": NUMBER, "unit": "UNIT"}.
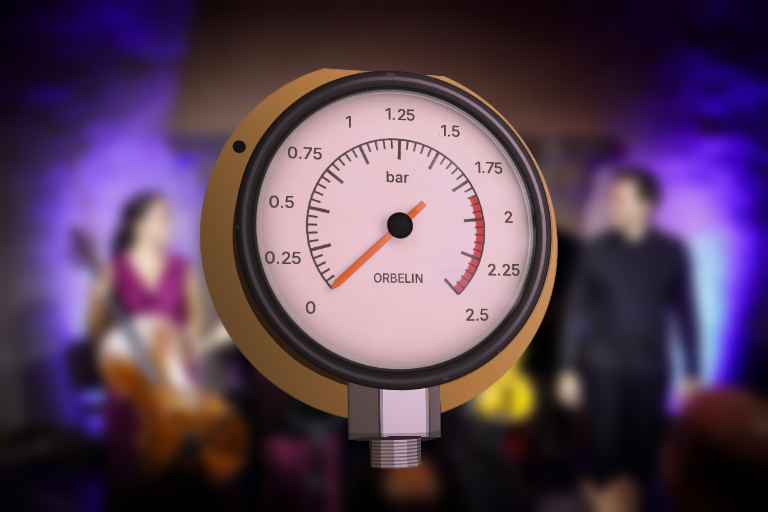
{"value": 0, "unit": "bar"}
